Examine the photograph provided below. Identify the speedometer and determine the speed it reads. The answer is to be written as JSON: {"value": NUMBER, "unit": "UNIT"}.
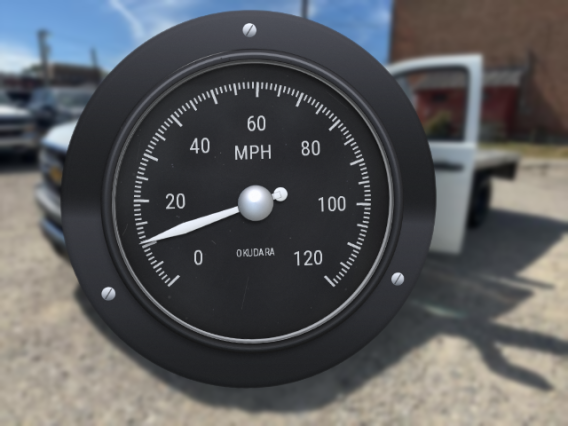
{"value": 11, "unit": "mph"}
